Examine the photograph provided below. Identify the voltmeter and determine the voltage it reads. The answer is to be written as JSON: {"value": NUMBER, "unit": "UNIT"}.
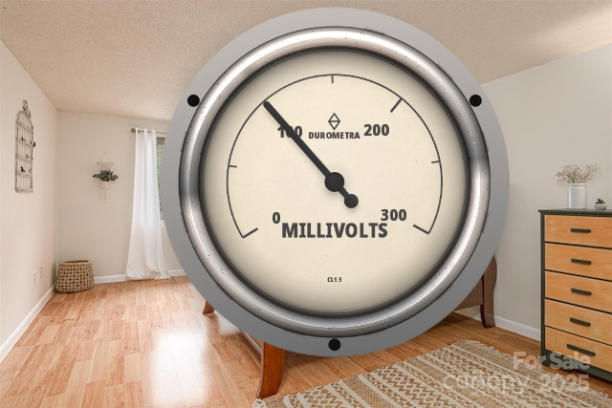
{"value": 100, "unit": "mV"}
